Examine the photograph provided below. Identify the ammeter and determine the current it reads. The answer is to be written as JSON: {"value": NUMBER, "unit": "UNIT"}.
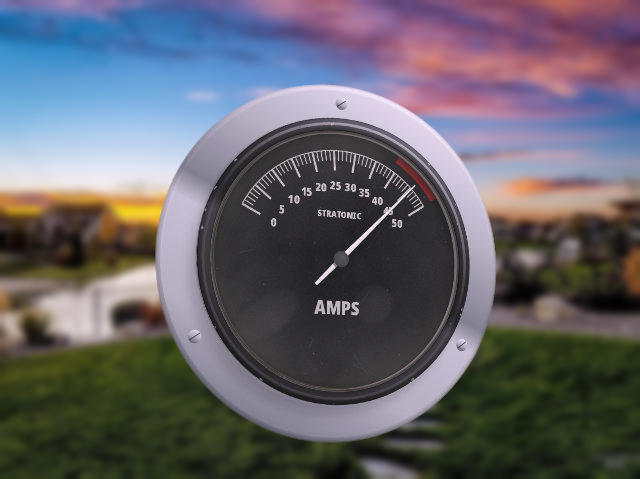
{"value": 45, "unit": "A"}
